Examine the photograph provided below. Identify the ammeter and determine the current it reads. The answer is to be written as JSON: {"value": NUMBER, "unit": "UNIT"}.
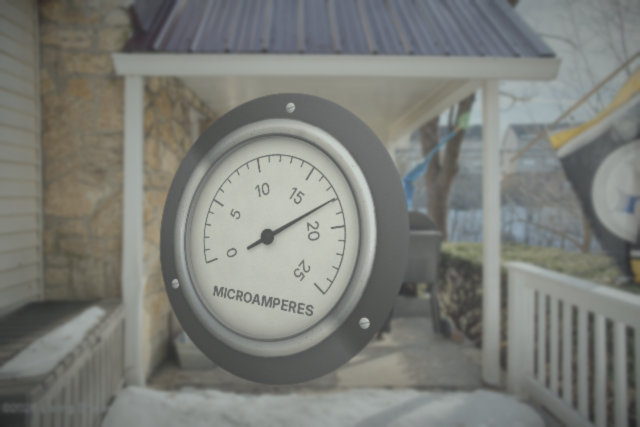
{"value": 18, "unit": "µA"}
